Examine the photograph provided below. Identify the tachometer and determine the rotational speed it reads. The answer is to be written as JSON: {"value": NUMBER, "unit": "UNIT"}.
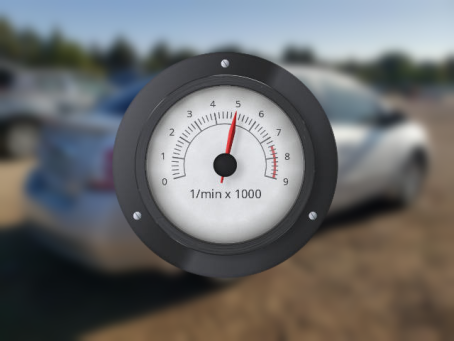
{"value": 5000, "unit": "rpm"}
